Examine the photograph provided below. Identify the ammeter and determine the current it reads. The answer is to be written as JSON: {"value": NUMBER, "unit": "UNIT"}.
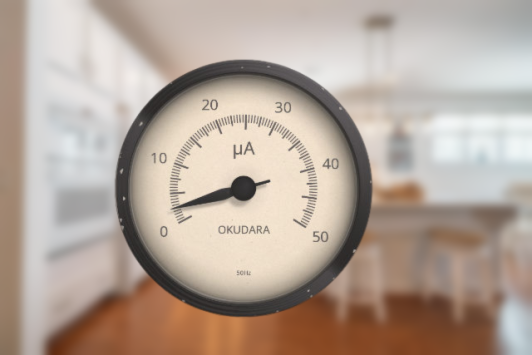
{"value": 2.5, "unit": "µA"}
